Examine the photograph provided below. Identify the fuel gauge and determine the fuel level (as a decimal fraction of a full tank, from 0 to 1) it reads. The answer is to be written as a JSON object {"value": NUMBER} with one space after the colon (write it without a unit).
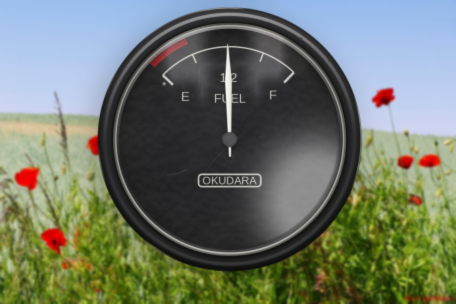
{"value": 0.5}
